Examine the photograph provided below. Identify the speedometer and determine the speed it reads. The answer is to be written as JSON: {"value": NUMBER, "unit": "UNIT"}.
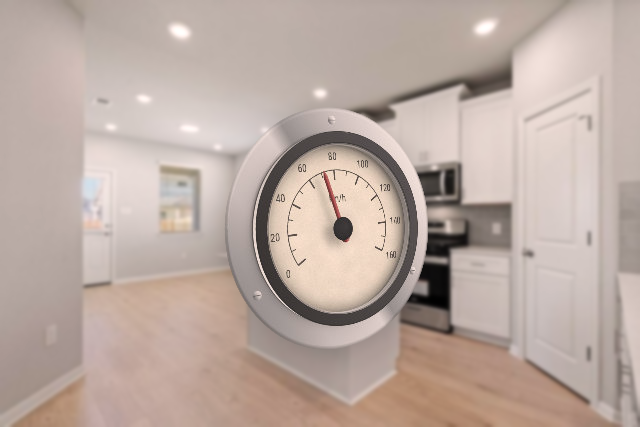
{"value": 70, "unit": "km/h"}
